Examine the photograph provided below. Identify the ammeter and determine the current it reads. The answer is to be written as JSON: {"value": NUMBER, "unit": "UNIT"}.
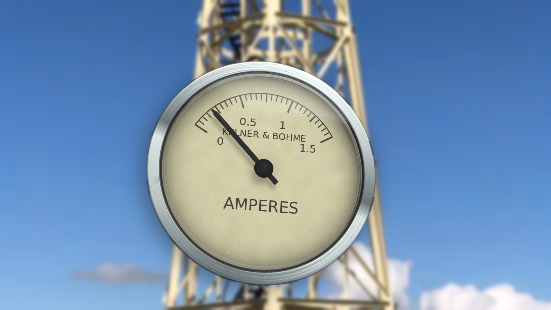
{"value": 0.2, "unit": "A"}
